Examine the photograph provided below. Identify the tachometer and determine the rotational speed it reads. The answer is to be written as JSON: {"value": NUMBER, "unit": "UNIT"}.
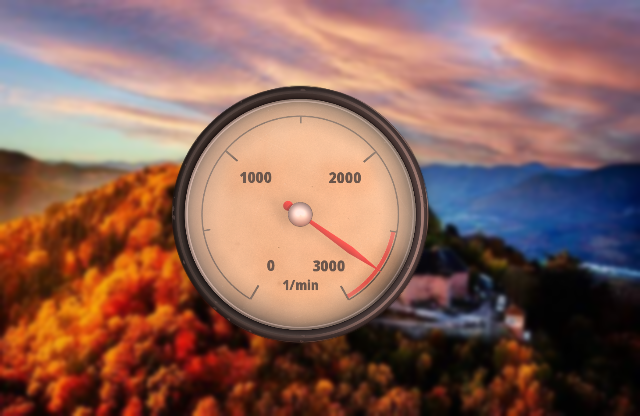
{"value": 2750, "unit": "rpm"}
